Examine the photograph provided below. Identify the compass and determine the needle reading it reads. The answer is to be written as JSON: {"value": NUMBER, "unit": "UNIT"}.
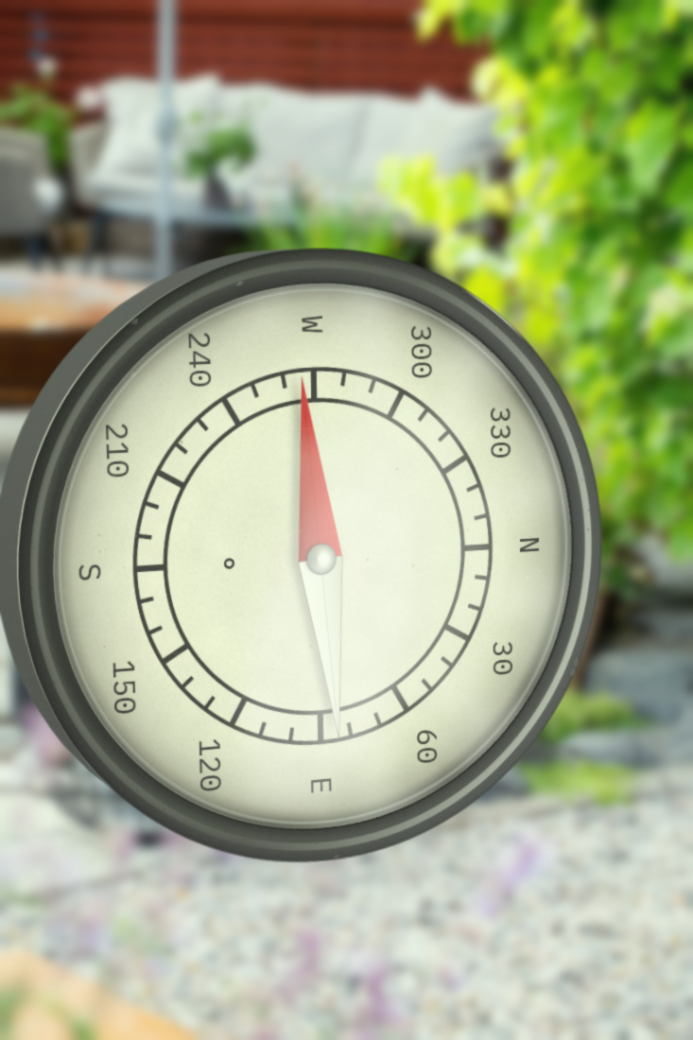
{"value": 265, "unit": "°"}
